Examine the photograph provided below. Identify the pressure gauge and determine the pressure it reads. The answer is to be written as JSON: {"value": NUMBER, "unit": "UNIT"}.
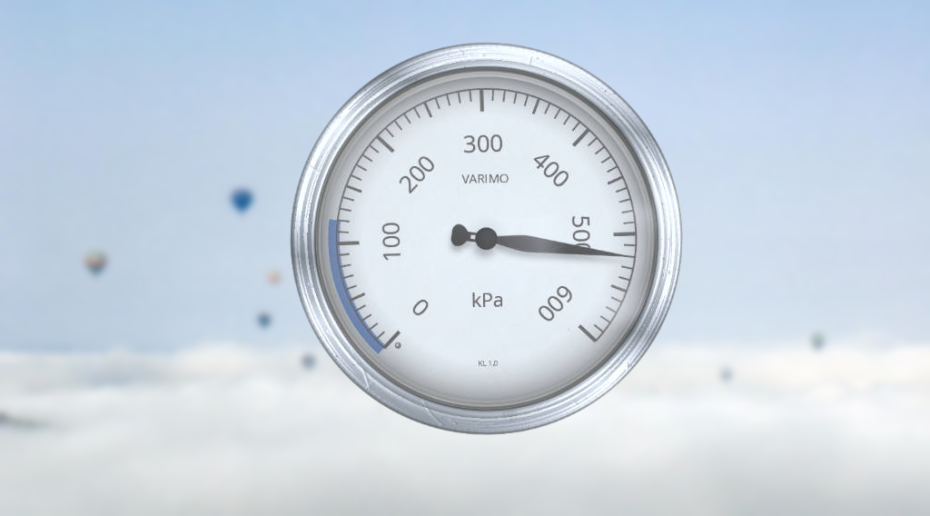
{"value": 520, "unit": "kPa"}
